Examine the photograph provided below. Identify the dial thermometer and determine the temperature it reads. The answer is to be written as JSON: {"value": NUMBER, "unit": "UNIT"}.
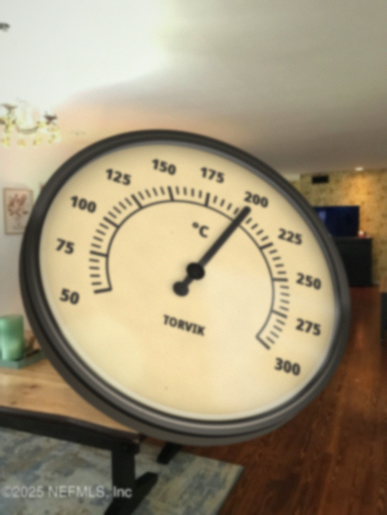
{"value": 200, "unit": "°C"}
